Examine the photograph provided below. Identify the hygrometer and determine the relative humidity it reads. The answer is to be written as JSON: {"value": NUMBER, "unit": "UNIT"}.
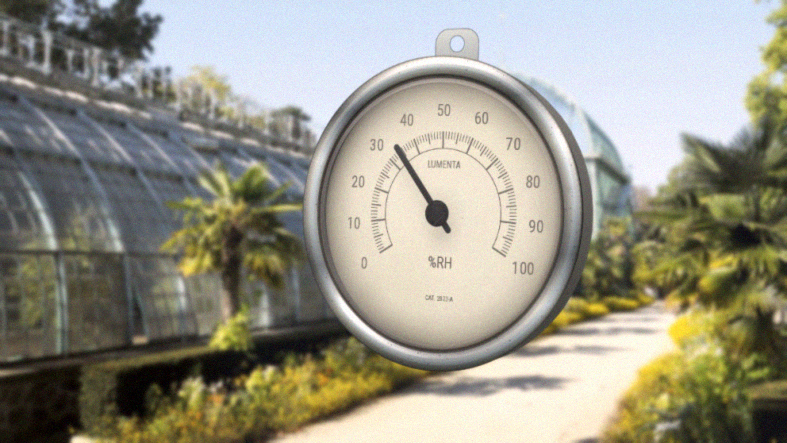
{"value": 35, "unit": "%"}
